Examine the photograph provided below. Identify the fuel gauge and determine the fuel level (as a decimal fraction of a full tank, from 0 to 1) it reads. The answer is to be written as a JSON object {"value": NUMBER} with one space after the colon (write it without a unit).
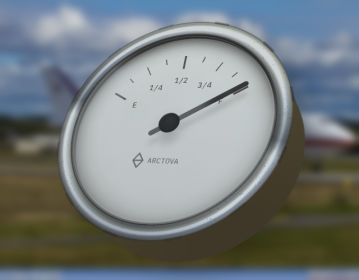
{"value": 1}
